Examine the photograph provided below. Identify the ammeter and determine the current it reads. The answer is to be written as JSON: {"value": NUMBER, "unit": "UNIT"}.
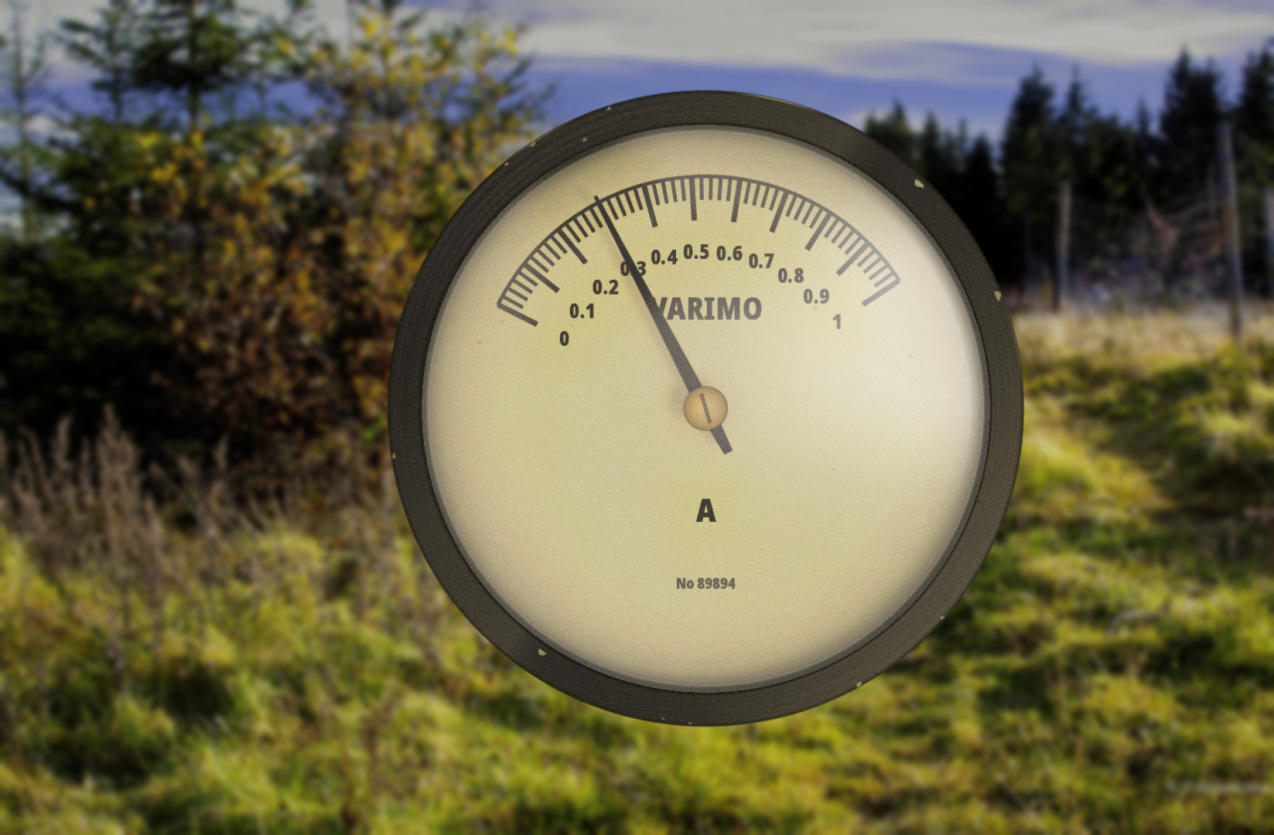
{"value": 0.3, "unit": "A"}
